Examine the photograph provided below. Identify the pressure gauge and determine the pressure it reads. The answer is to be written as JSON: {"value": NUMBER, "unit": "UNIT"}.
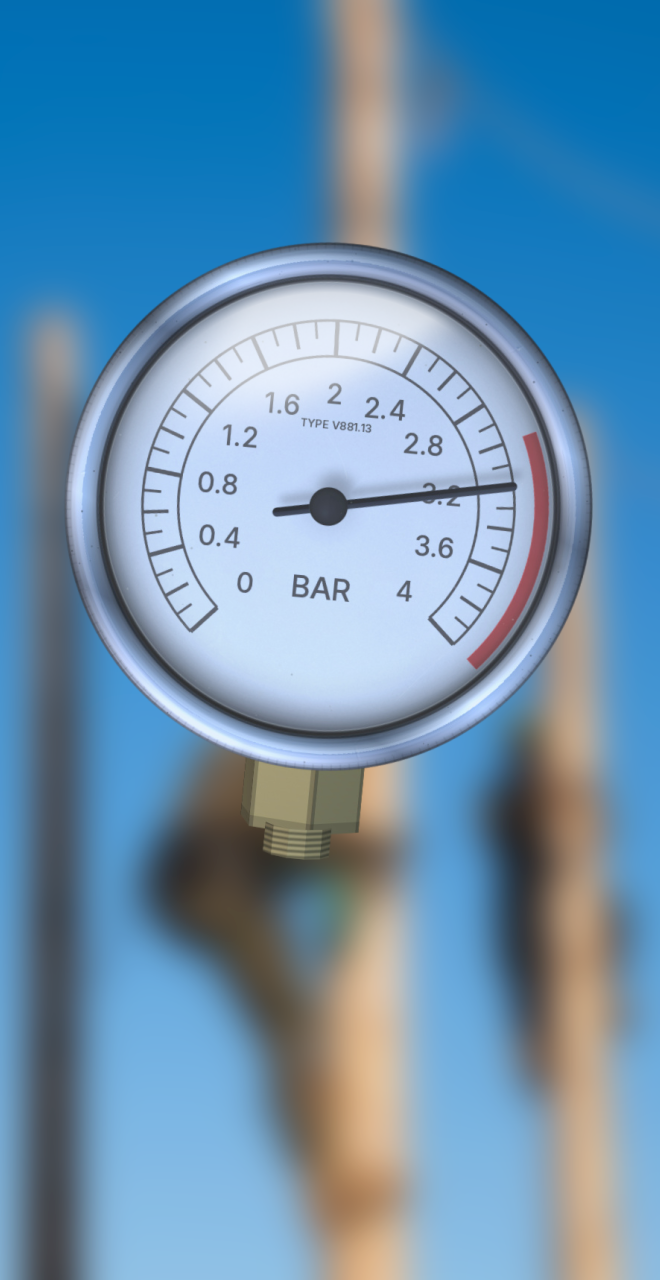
{"value": 3.2, "unit": "bar"}
